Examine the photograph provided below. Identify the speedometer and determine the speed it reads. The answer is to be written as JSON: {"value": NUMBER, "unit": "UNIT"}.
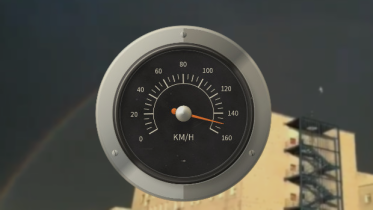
{"value": 150, "unit": "km/h"}
